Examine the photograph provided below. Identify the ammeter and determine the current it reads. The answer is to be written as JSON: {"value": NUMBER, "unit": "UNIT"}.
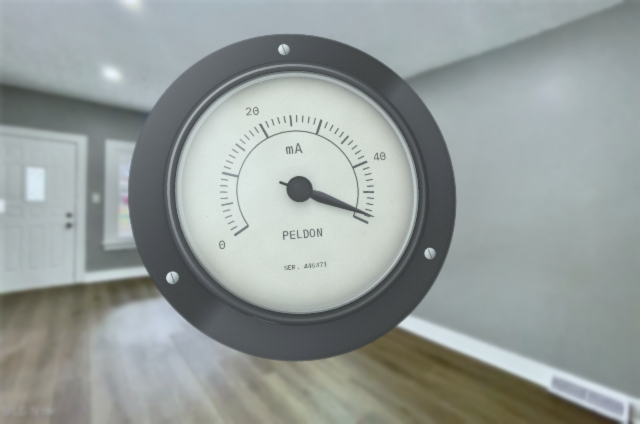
{"value": 49, "unit": "mA"}
